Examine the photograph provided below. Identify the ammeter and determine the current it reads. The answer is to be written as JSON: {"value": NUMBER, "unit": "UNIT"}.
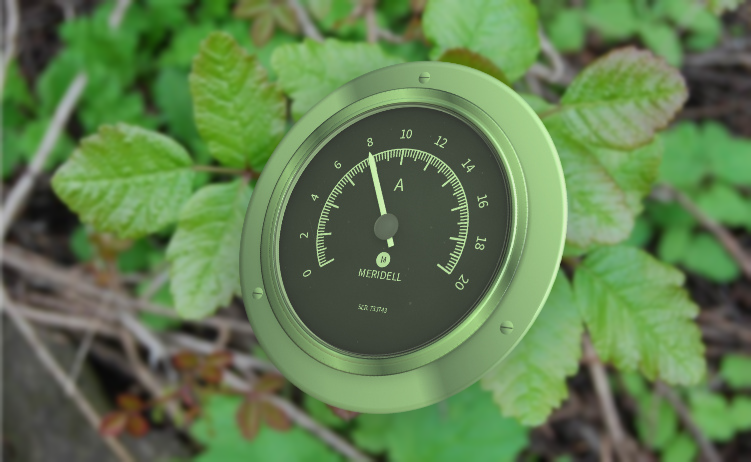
{"value": 8, "unit": "A"}
